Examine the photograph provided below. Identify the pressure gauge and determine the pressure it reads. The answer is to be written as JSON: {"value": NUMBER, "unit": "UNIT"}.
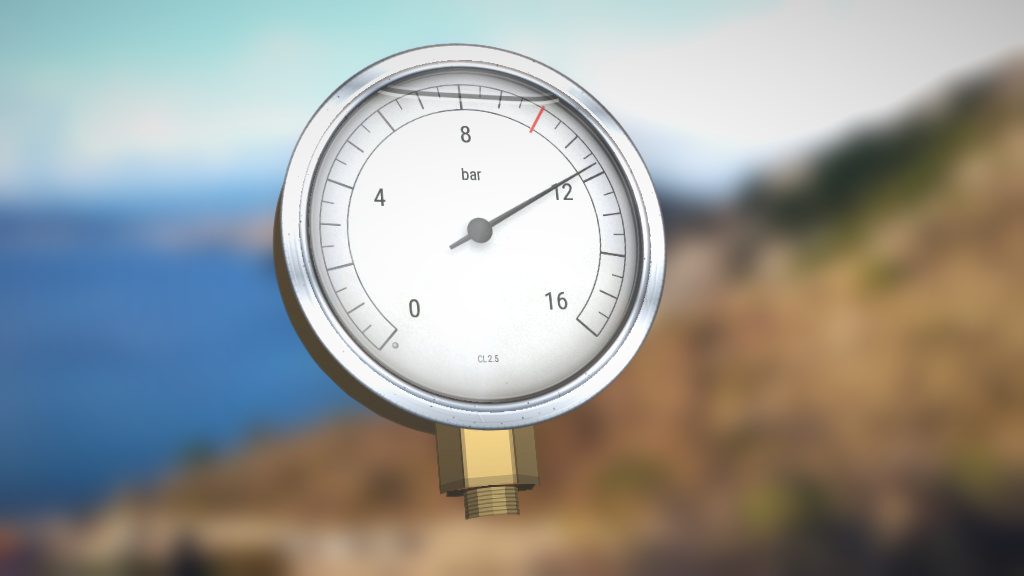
{"value": 11.75, "unit": "bar"}
